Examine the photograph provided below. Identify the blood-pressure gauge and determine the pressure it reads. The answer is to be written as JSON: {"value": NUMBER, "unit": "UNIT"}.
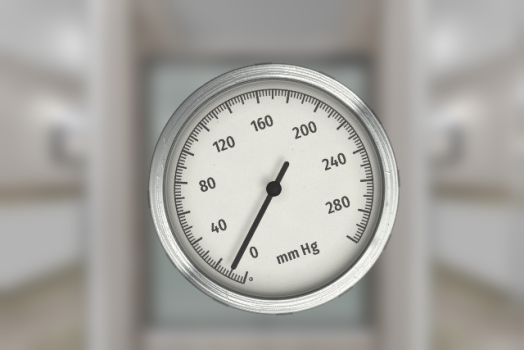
{"value": 10, "unit": "mmHg"}
